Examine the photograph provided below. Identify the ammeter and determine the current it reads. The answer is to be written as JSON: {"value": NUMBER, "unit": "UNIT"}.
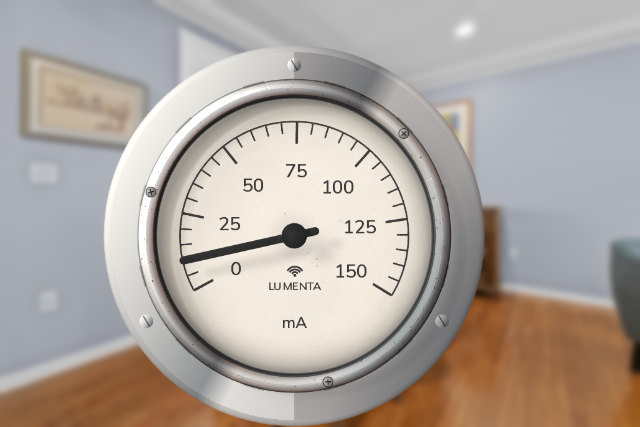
{"value": 10, "unit": "mA"}
